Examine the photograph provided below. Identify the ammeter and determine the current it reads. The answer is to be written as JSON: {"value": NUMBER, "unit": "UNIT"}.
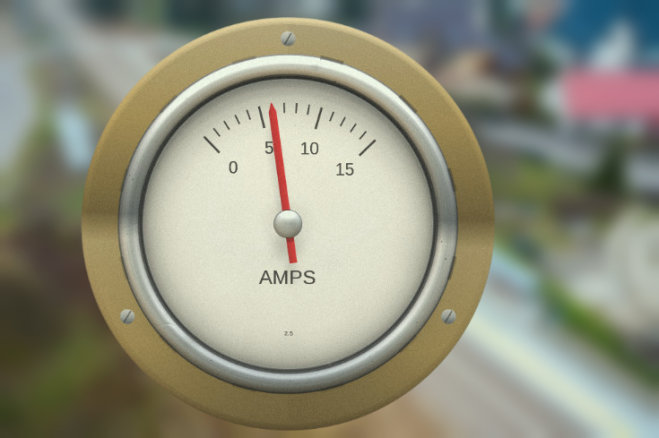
{"value": 6, "unit": "A"}
